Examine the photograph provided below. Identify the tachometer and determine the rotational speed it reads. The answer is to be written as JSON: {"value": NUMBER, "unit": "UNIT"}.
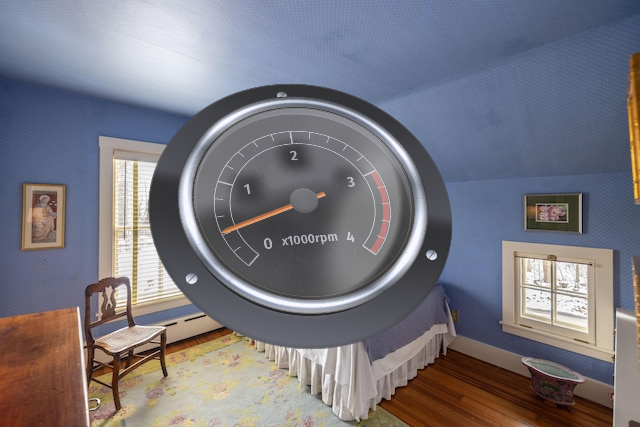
{"value": 400, "unit": "rpm"}
